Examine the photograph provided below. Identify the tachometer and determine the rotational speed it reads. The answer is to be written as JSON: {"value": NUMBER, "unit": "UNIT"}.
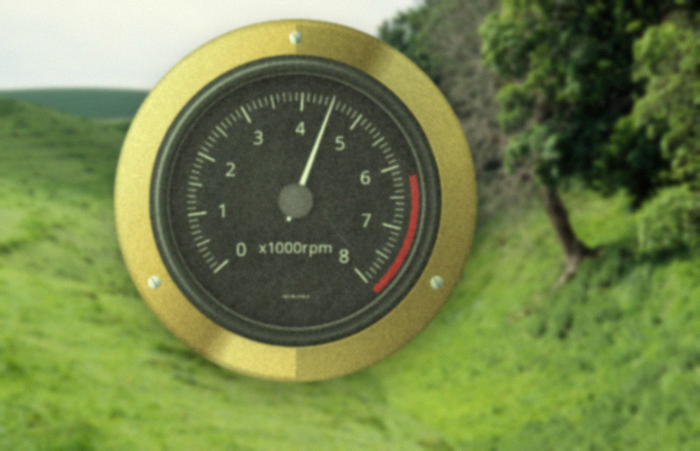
{"value": 4500, "unit": "rpm"}
